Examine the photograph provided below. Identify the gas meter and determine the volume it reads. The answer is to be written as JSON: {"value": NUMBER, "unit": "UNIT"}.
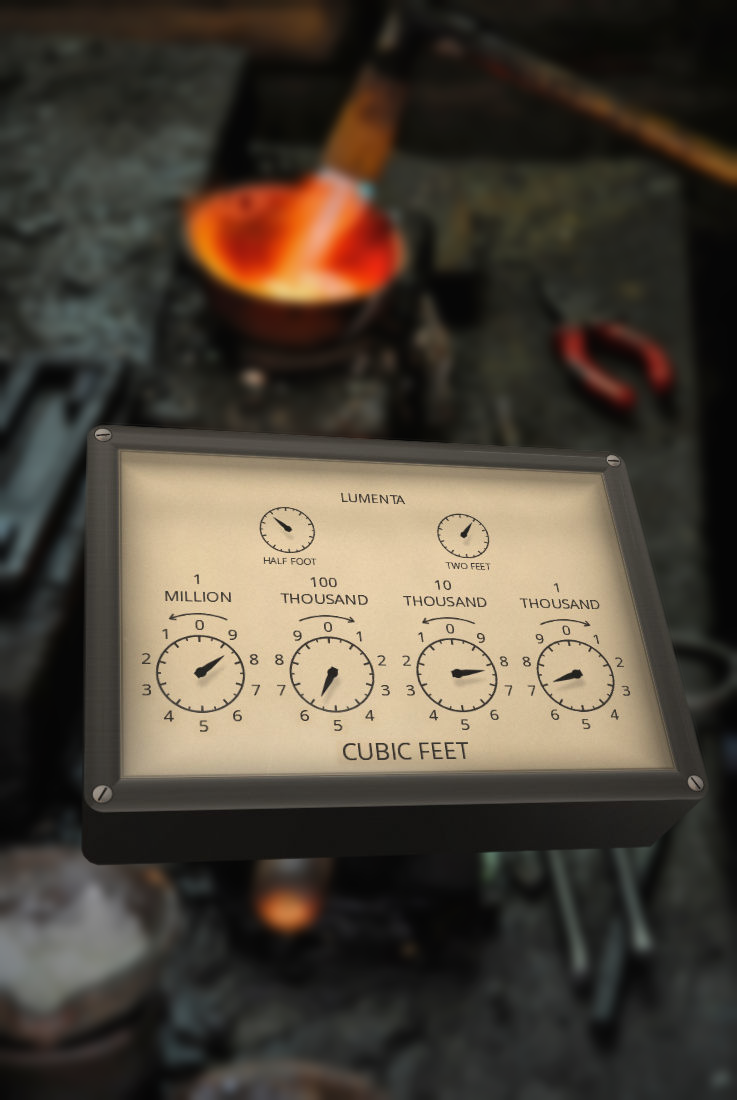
{"value": 857700, "unit": "ft³"}
